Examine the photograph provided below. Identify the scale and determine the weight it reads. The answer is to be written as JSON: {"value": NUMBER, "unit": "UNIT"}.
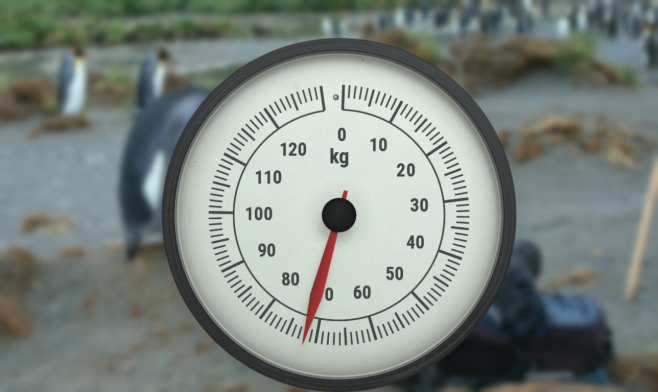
{"value": 72, "unit": "kg"}
